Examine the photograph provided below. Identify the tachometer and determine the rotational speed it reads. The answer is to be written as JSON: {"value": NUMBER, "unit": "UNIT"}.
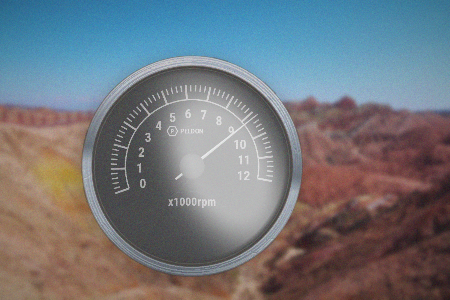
{"value": 9200, "unit": "rpm"}
